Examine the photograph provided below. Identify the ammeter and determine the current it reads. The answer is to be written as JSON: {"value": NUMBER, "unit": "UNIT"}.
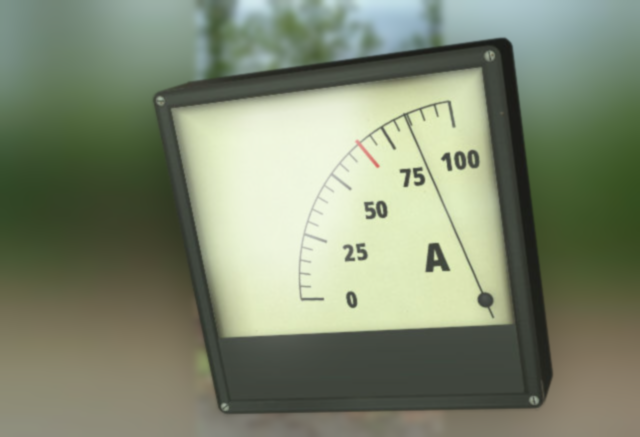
{"value": 85, "unit": "A"}
